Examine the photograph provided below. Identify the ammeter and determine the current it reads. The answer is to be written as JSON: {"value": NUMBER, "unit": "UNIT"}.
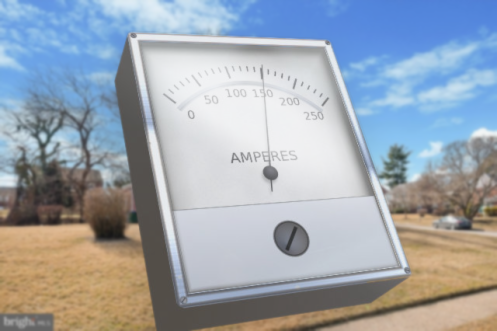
{"value": 150, "unit": "A"}
